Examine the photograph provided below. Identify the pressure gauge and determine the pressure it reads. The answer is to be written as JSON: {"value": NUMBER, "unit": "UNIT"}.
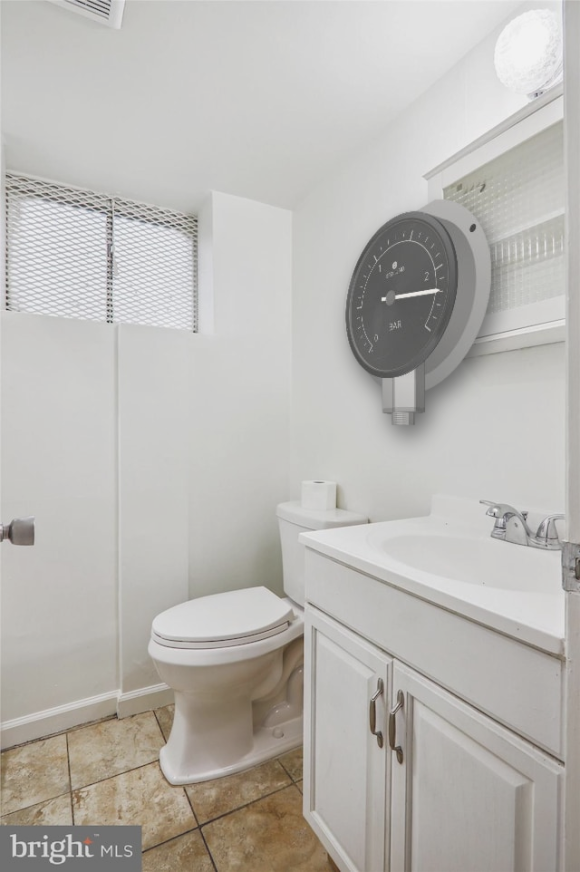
{"value": 2.2, "unit": "bar"}
